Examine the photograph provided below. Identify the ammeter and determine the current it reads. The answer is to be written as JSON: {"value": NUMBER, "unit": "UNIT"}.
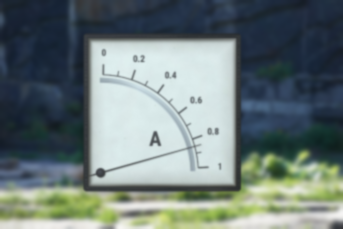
{"value": 0.85, "unit": "A"}
